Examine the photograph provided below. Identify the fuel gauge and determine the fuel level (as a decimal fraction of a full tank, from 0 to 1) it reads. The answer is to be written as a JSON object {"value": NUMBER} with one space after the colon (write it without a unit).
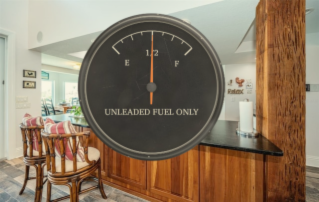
{"value": 0.5}
